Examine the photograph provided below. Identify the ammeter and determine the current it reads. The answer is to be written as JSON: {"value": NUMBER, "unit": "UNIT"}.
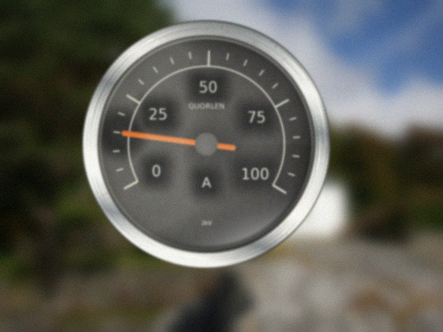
{"value": 15, "unit": "A"}
